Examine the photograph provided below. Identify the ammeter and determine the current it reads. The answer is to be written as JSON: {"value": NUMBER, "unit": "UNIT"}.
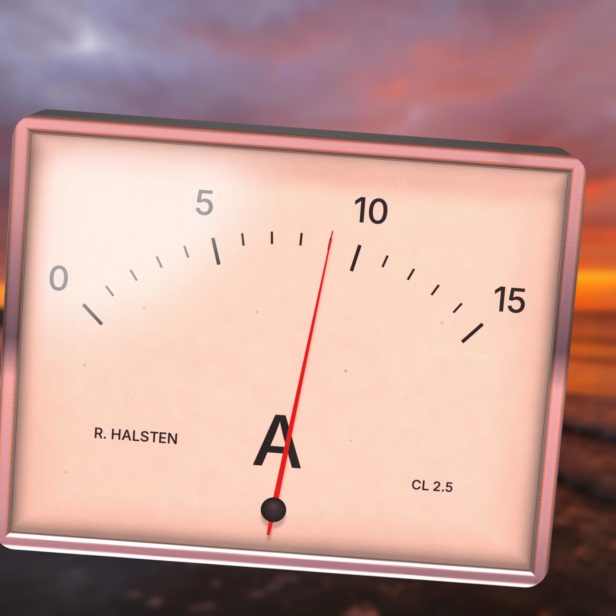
{"value": 9, "unit": "A"}
